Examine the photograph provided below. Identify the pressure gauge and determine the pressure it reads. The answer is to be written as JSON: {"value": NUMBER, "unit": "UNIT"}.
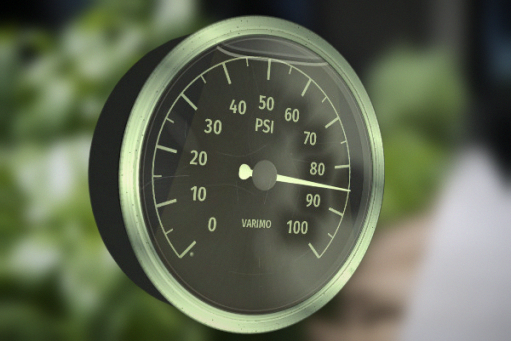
{"value": 85, "unit": "psi"}
